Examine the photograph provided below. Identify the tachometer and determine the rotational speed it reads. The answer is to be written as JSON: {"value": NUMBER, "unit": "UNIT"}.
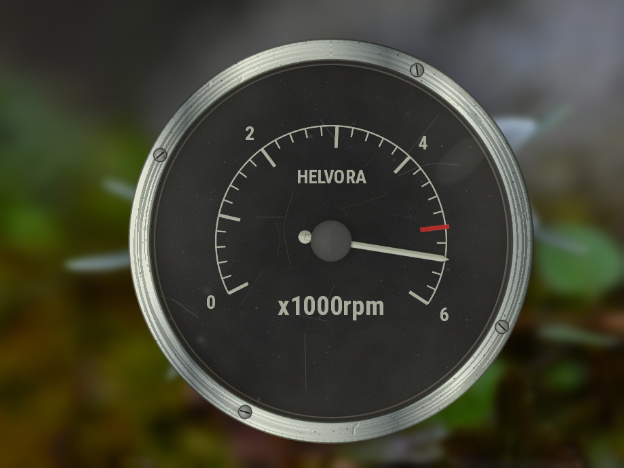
{"value": 5400, "unit": "rpm"}
